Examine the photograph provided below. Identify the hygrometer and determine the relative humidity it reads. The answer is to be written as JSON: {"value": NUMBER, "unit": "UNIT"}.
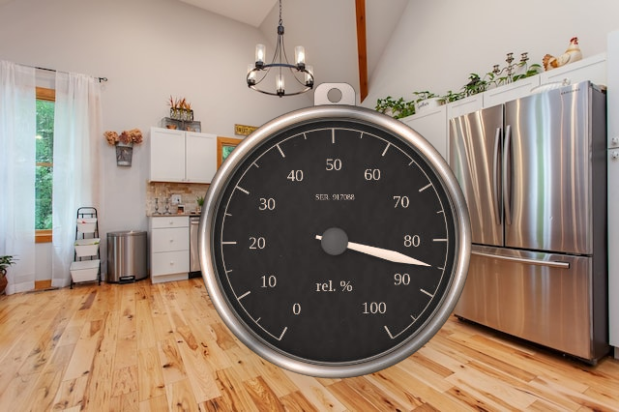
{"value": 85, "unit": "%"}
